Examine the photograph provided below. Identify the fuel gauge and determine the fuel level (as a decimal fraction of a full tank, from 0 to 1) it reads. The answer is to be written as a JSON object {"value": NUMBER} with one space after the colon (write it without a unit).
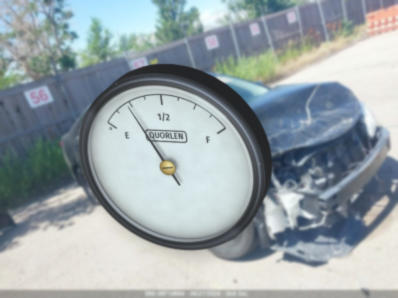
{"value": 0.25}
